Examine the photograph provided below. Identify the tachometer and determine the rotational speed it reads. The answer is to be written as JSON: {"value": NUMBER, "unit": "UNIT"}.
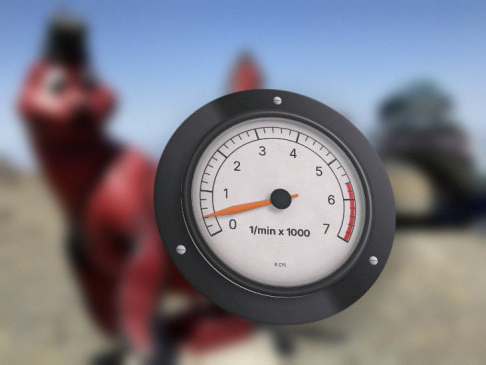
{"value": 400, "unit": "rpm"}
